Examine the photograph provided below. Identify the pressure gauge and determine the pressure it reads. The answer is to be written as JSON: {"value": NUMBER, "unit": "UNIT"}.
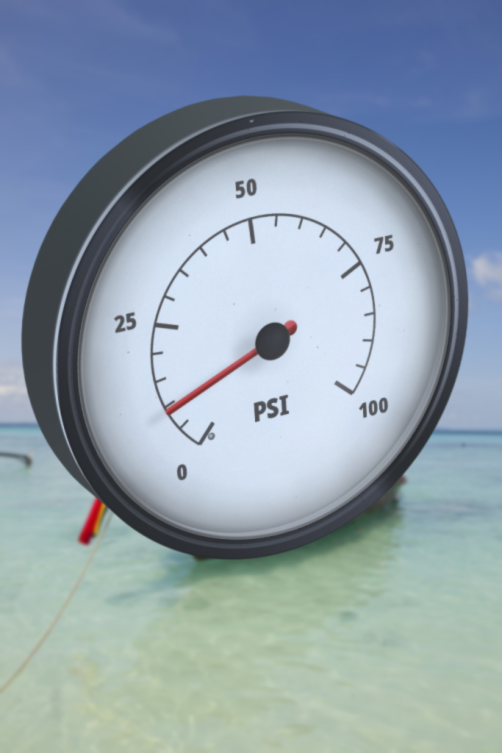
{"value": 10, "unit": "psi"}
